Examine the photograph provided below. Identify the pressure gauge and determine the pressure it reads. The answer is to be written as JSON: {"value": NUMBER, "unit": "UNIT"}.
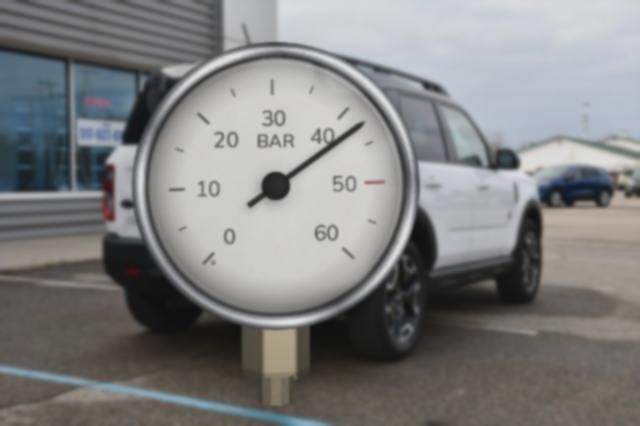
{"value": 42.5, "unit": "bar"}
